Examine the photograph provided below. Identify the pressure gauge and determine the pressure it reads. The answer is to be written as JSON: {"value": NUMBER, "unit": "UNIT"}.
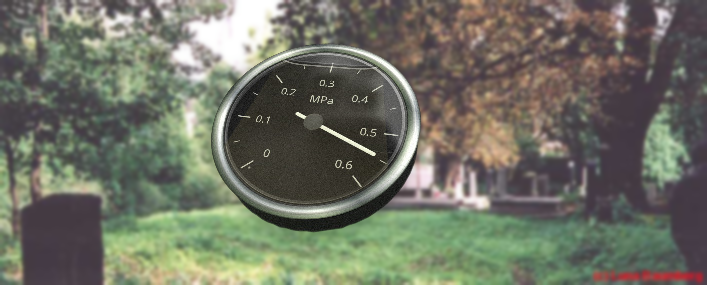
{"value": 0.55, "unit": "MPa"}
